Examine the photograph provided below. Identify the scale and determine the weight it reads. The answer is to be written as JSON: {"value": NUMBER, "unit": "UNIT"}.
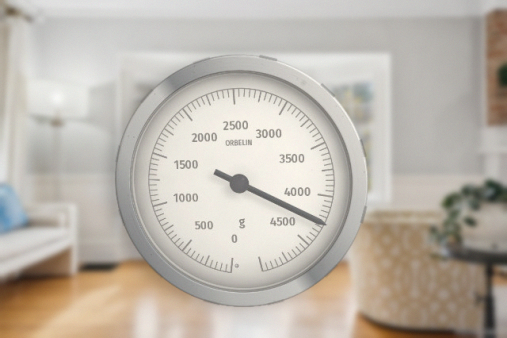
{"value": 4250, "unit": "g"}
